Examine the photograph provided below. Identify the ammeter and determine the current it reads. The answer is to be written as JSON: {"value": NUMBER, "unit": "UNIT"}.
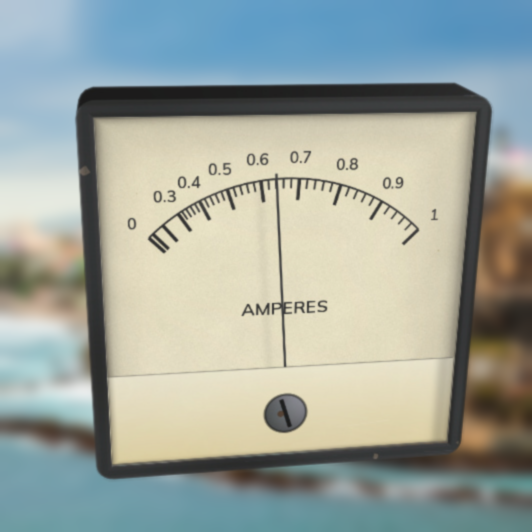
{"value": 0.64, "unit": "A"}
